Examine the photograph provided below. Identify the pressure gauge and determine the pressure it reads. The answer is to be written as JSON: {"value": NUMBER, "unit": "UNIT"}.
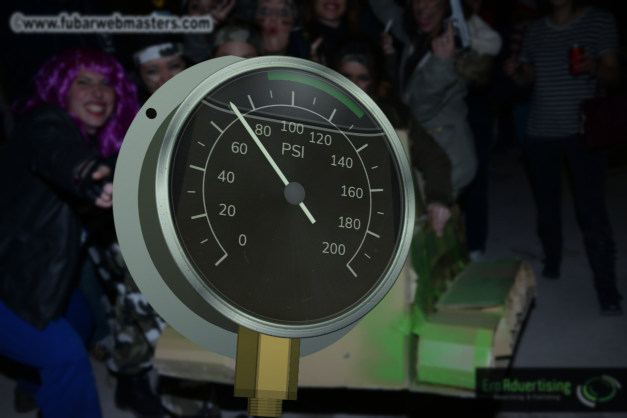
{"value": 70, "unit": "psi"}
